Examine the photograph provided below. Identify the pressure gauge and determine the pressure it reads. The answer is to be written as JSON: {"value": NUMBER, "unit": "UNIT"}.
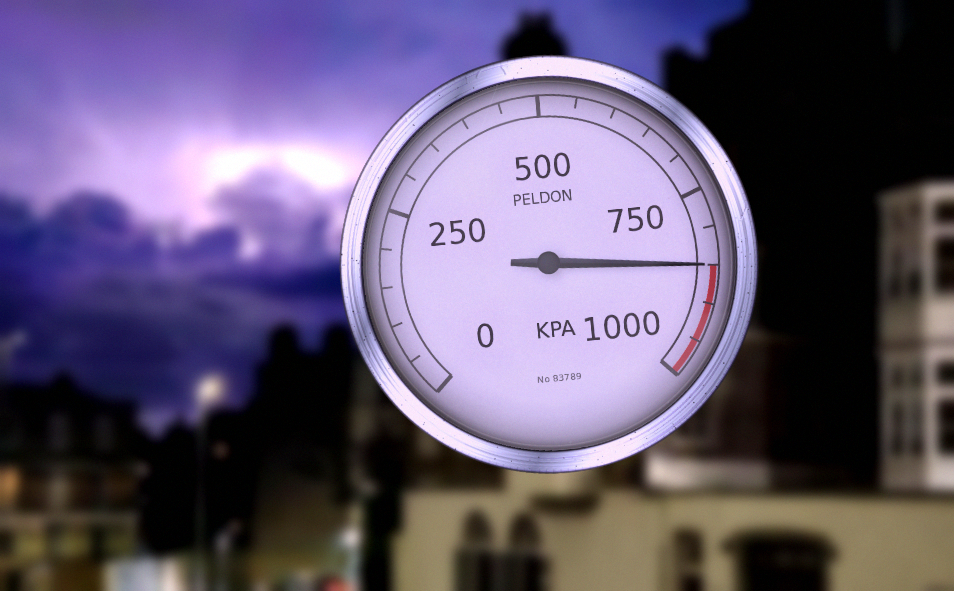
{"value": 850, "unit": "kPa"}
